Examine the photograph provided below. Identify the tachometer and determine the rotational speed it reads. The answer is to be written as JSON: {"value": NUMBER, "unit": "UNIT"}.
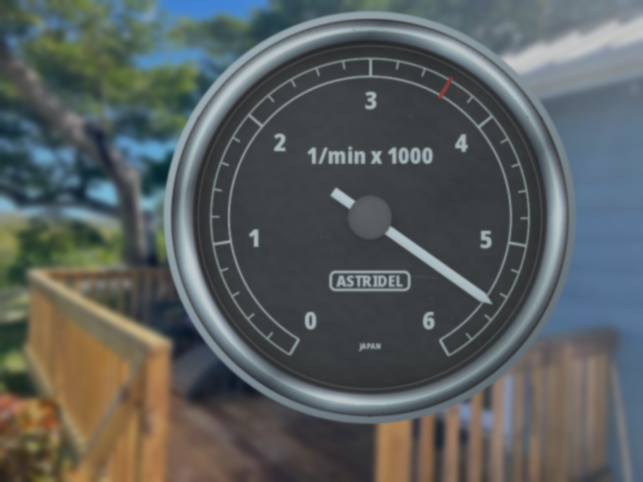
{"value": 5500, "unit": "rpm"}
